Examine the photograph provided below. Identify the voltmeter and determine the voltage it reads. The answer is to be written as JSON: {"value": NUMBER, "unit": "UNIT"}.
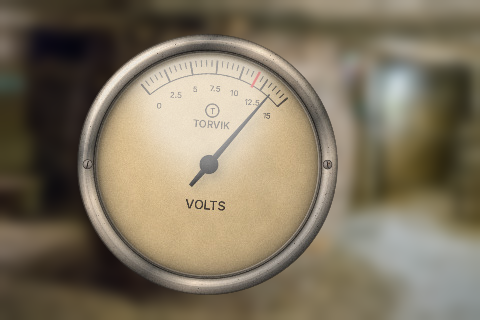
{"value": 13.5, "unit": "V"}
